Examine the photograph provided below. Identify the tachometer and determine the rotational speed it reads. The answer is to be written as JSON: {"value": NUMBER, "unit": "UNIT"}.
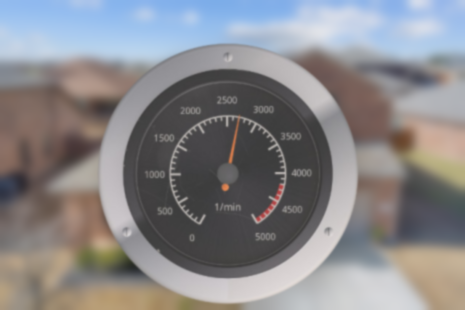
{"value": 2700, "unit": "rpm"}
